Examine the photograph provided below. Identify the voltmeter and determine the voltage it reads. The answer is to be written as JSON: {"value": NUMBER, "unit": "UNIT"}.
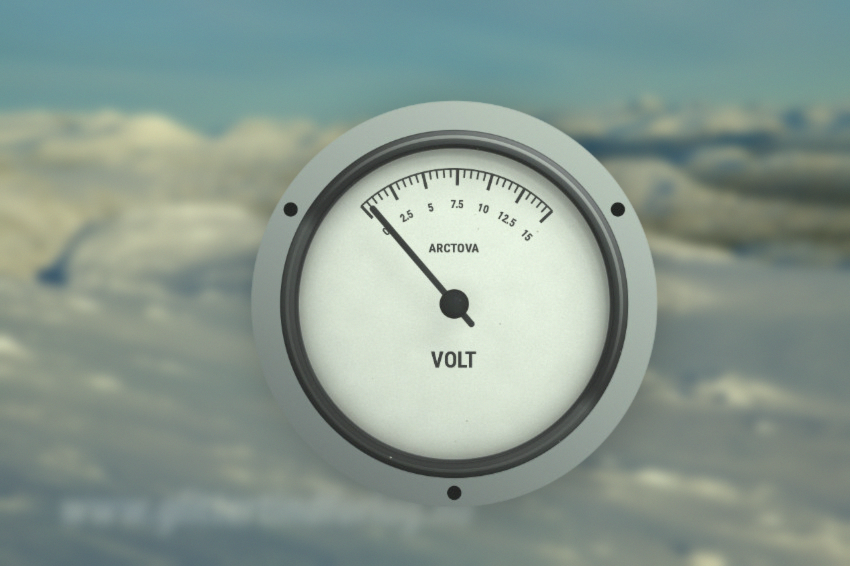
{"value": 0.5, "unit": "V"}
